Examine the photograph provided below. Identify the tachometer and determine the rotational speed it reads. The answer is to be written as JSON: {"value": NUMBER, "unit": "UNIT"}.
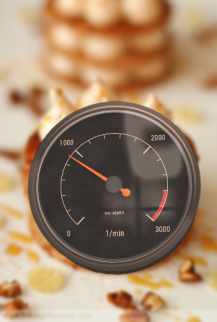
{"value": 900, "unit": "rpm"}
